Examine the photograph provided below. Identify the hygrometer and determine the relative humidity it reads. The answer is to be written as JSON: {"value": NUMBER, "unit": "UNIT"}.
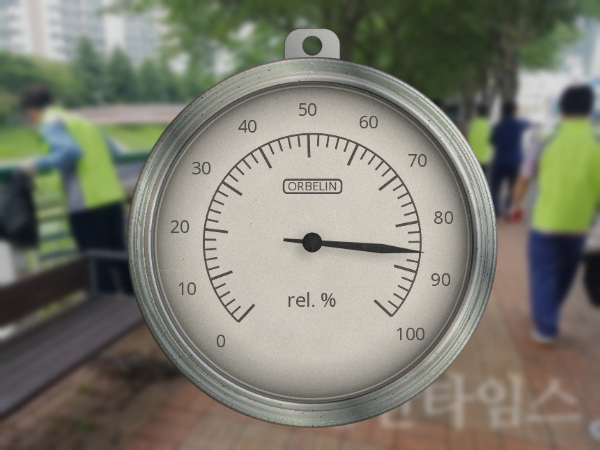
{"value": 86, "unit": "%"}
